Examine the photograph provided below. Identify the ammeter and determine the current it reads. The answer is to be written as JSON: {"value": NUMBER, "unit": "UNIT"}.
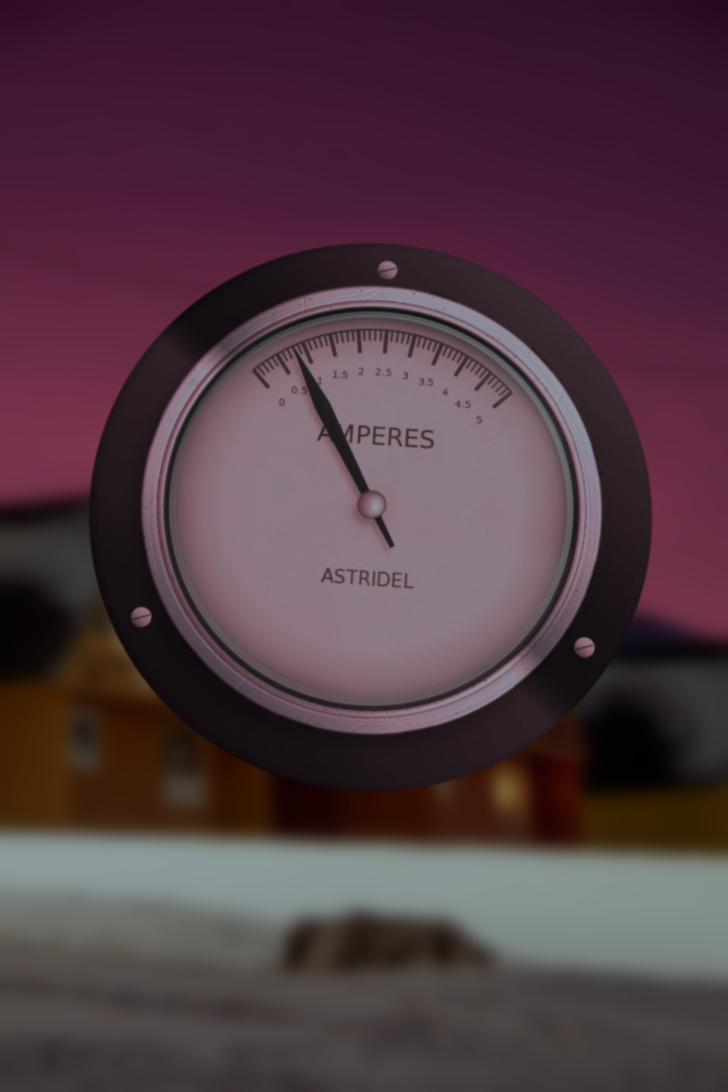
{"value": 0.8, "unit": "A"}
